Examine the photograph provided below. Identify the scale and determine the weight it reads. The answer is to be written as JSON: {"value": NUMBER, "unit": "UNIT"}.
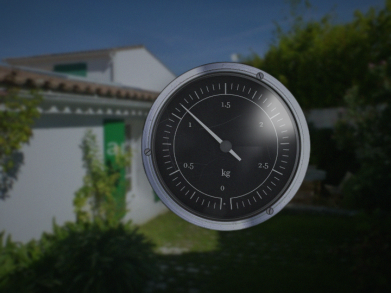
{"value": 1.1, "unit": "kg"}
